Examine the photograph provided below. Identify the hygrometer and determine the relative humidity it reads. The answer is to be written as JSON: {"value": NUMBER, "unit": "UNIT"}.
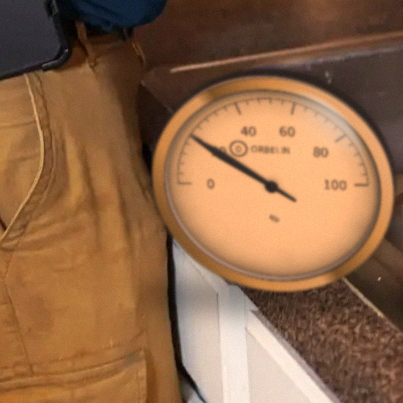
{"value": 20, "unit": "%"}
